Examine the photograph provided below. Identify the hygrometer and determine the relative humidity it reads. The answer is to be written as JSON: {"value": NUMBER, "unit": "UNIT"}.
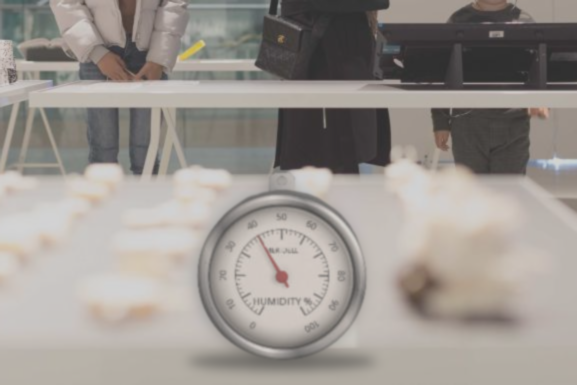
{"value": 40, "unit": "%"}
